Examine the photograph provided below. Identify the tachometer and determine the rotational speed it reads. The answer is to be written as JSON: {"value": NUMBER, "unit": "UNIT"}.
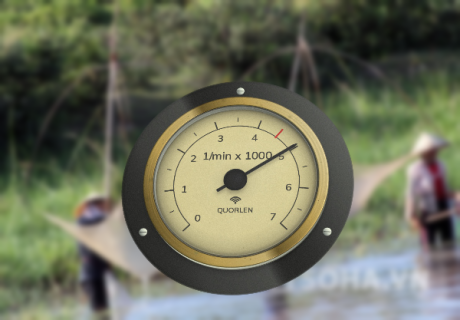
{"value": 5000, "unit": "rpm"}
